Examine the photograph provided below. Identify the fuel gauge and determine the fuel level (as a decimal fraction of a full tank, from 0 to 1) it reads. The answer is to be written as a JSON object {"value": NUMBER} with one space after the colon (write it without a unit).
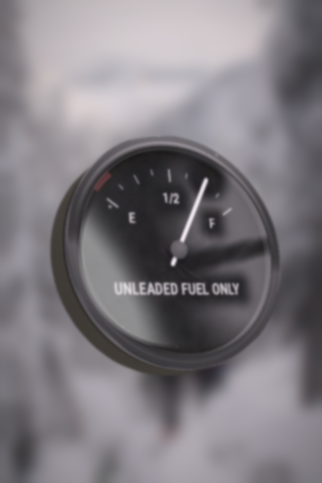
{"value": 0.75}
